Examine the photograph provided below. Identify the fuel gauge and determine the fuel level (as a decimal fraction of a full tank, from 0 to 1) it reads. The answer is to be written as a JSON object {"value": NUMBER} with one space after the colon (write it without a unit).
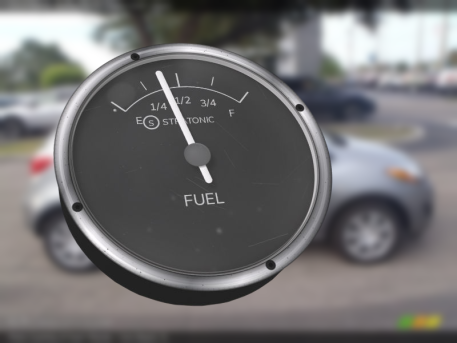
{"value": 0.375}
